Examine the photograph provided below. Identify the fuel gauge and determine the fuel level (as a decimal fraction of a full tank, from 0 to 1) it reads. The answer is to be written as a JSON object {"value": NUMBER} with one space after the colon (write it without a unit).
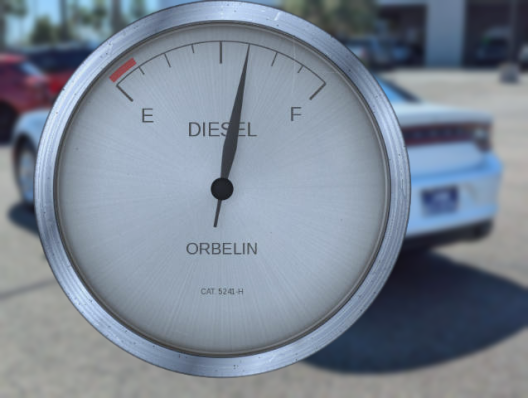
{"value": 0.625}
